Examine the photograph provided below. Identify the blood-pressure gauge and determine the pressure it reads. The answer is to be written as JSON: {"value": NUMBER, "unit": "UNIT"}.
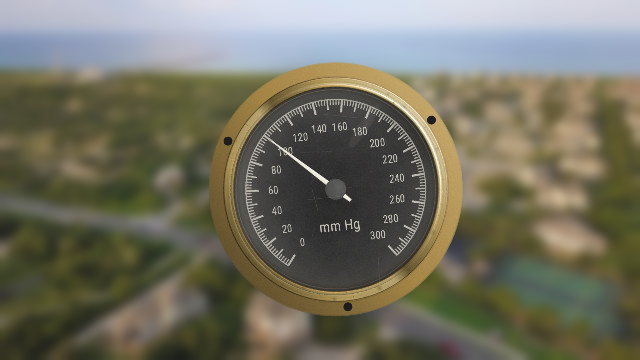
{"value": 100, "unit": "mmHg"}
